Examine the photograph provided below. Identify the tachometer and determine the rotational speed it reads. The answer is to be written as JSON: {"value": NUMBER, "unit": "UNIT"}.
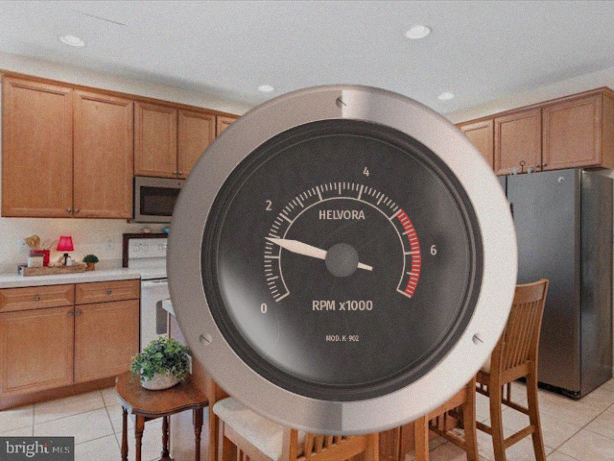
{"value": 1400, "unit": "rpm"}
